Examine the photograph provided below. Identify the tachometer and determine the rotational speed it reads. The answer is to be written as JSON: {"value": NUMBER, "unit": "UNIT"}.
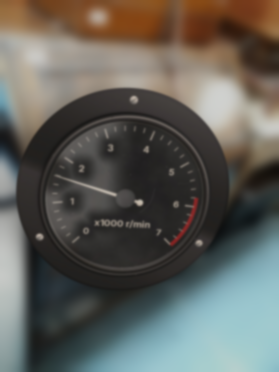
{"value": 1600, "unit": "rpm"}
